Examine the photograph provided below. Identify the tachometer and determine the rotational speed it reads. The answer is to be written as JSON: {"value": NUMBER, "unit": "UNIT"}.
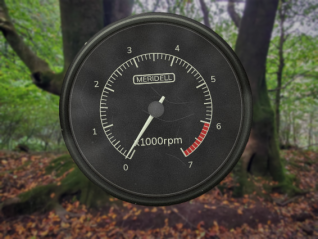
{"value": 100, "unit": "rpm"}
